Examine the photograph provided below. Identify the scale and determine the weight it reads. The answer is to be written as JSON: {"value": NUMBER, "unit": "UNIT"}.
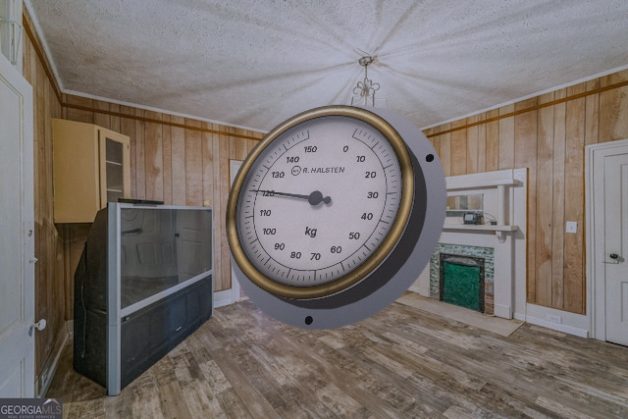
{"value": 120, "unit": "kg"}
